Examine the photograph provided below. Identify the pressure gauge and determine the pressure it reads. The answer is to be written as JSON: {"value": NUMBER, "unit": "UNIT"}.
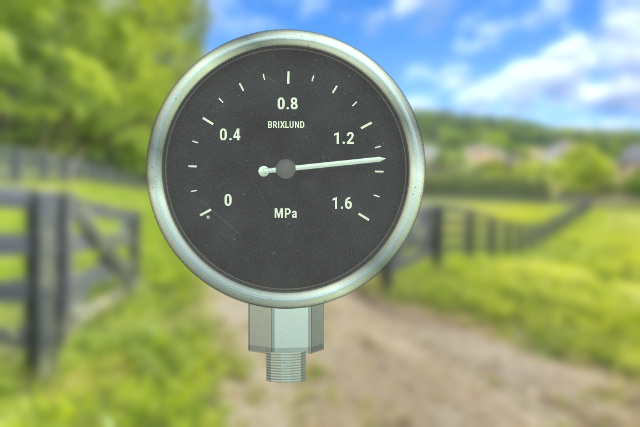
{"value": 1.35, "unit": "MPa"}
